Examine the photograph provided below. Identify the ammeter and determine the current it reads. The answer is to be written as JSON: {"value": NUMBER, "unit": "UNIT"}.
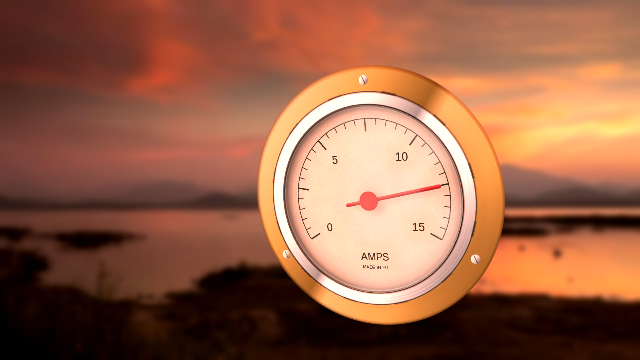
{"value": 12.5, "unit": "A"}
